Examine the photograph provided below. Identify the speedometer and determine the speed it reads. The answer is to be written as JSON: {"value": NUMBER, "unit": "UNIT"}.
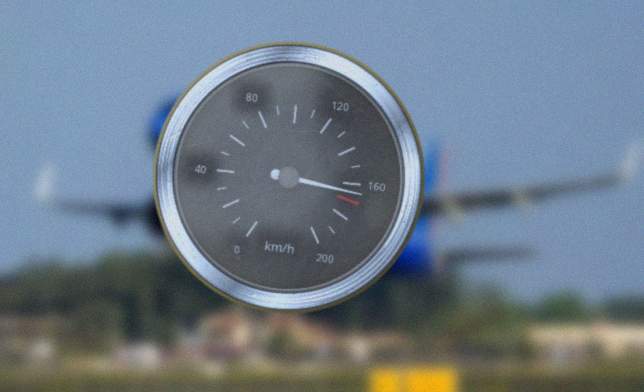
{"value": 165, "unit": "km/h"}
